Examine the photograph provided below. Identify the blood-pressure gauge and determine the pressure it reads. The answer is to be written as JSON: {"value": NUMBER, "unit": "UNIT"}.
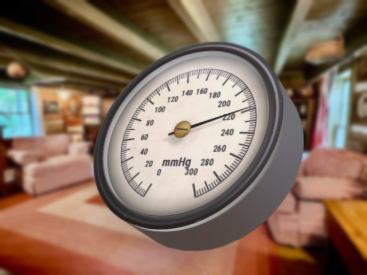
{"value": 220, "unit": "mmHg"}
